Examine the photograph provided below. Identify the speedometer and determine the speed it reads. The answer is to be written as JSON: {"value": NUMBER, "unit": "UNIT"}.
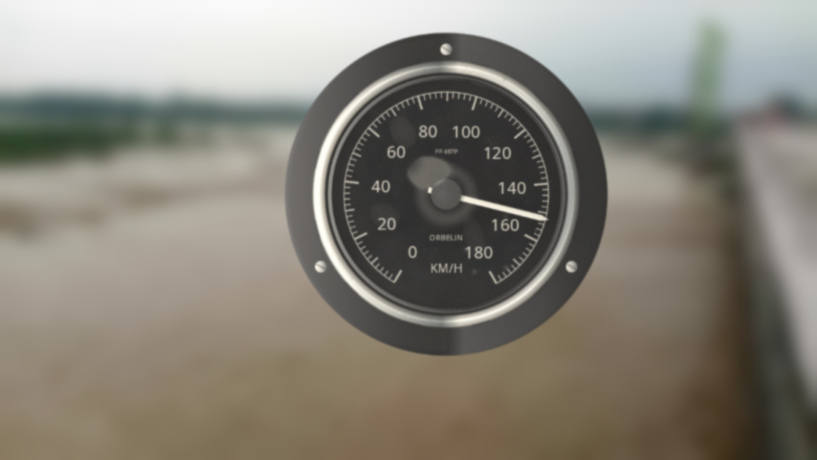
{"value": 152, "unit": "km/h"}
